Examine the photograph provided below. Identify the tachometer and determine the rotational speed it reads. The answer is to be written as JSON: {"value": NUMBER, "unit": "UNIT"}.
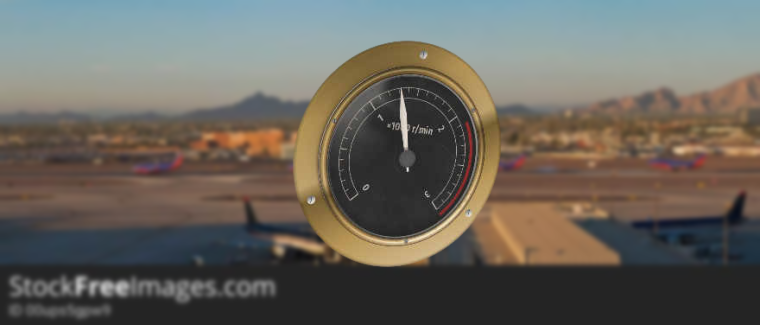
{"value": 1300, "unit": "rpm"}
